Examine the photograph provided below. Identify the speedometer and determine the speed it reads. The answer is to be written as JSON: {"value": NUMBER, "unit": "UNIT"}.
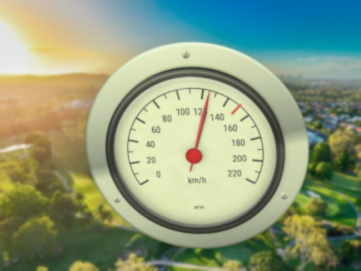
{"value": 125, "unit": "km/h"}
